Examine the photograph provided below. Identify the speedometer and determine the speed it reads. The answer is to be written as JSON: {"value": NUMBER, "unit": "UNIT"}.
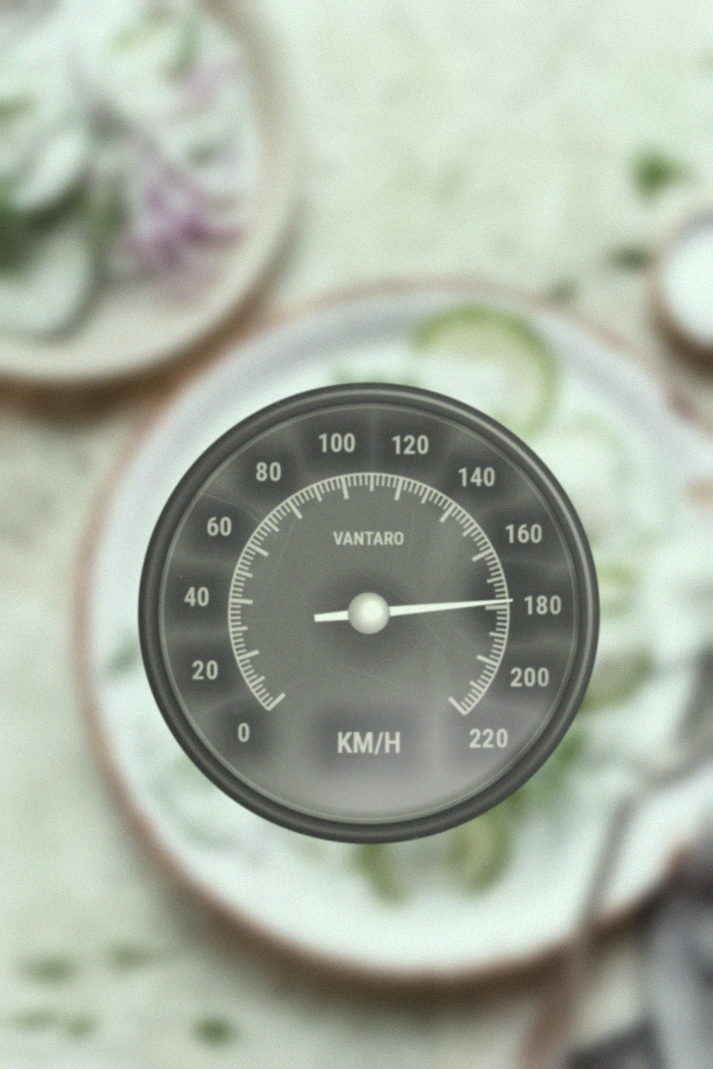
{"value": 178, "unit": "km/h"}
